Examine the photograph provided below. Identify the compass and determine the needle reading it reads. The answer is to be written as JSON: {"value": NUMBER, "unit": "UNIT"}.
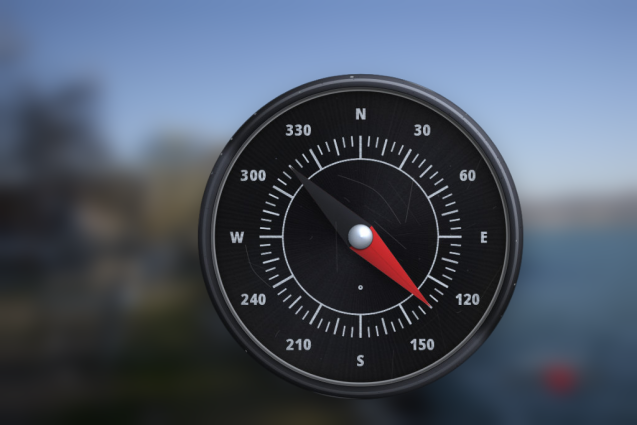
{"value": 135, "unit": "°"}
